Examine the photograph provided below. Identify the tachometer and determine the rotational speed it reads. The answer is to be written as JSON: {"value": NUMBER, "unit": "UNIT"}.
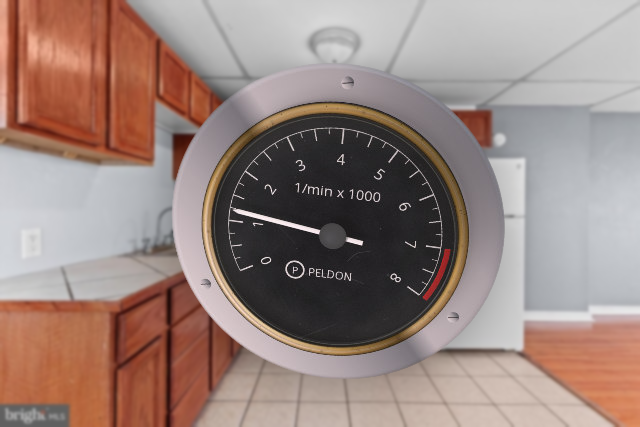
{"value": 1250, "unit": "rpm"}
